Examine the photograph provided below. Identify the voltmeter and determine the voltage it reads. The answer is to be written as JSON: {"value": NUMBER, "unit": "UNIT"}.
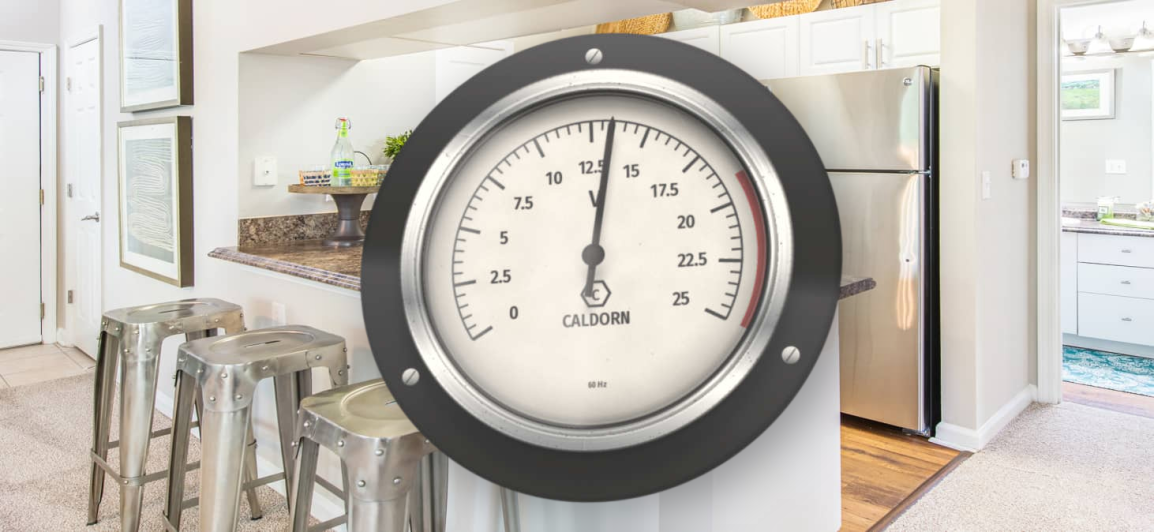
{"value": 13.5, "unit": "V"}
